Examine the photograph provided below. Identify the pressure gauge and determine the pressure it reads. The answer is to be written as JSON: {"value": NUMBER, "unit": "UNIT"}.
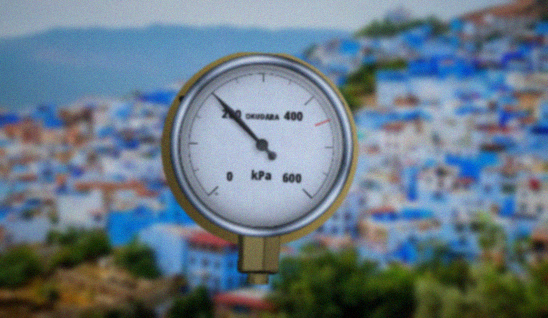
{"value": 200, "unit": "kPa"}
